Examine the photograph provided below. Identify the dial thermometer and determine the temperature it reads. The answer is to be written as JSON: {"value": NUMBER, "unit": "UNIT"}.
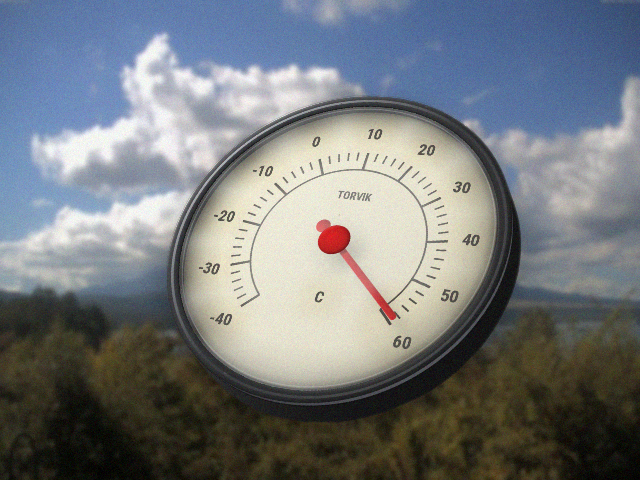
{"value": 59, "unit": "°C"}
